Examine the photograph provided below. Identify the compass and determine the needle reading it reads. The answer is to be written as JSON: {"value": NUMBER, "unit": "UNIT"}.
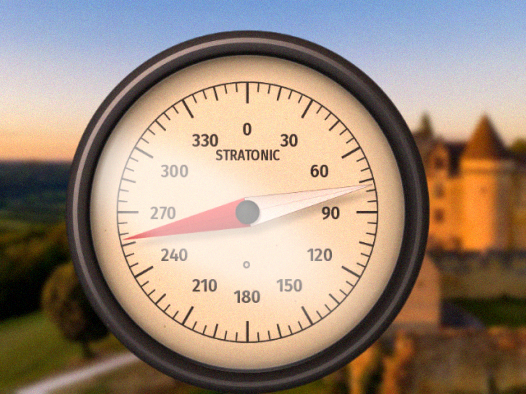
{"value": 257.5, "unit": "°"}
